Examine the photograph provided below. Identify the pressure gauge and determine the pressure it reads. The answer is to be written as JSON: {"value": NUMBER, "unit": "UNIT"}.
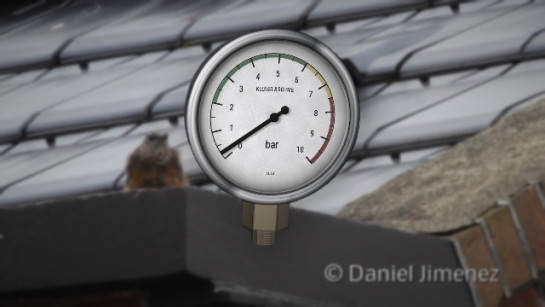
{"value": 0.25, "unit": "bar"}
